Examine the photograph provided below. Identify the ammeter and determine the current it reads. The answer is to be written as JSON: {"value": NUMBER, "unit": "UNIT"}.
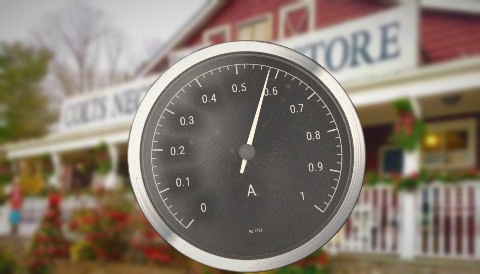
{"value": 0.58, "unit": "A"}
